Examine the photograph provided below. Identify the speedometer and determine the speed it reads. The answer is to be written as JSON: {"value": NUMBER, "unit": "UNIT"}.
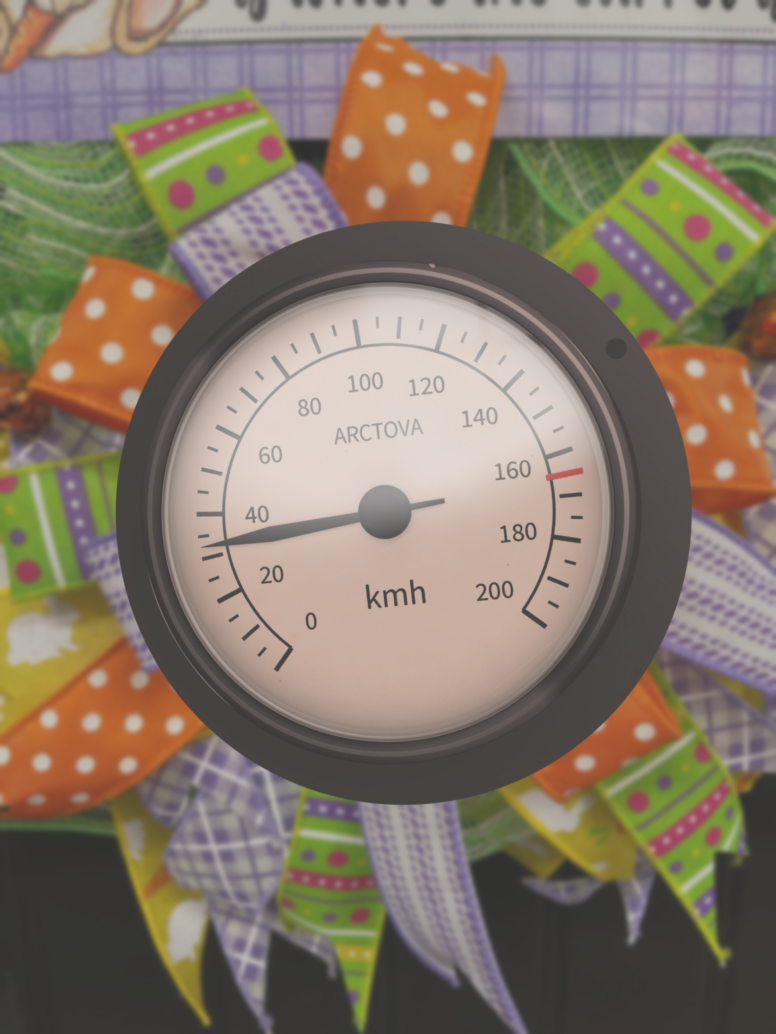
{"value": 32.5, "unit": "km/h"}
